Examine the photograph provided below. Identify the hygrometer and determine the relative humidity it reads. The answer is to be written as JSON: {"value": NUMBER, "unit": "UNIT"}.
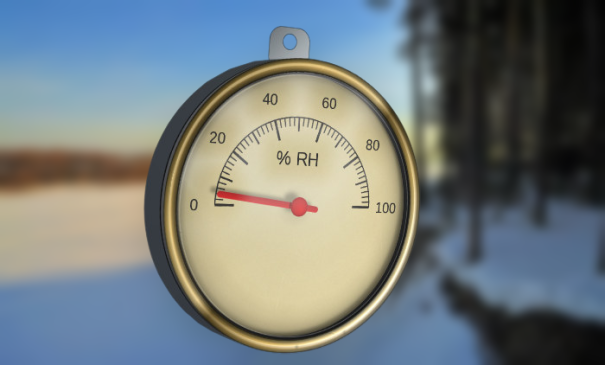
{"value": 4, "unit": "%"}
